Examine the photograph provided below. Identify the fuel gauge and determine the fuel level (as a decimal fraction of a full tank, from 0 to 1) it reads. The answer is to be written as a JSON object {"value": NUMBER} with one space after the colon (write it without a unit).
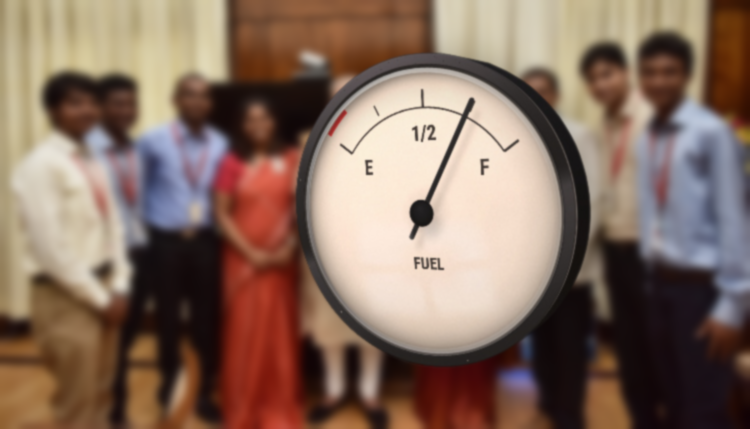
{"value": 0.75}
